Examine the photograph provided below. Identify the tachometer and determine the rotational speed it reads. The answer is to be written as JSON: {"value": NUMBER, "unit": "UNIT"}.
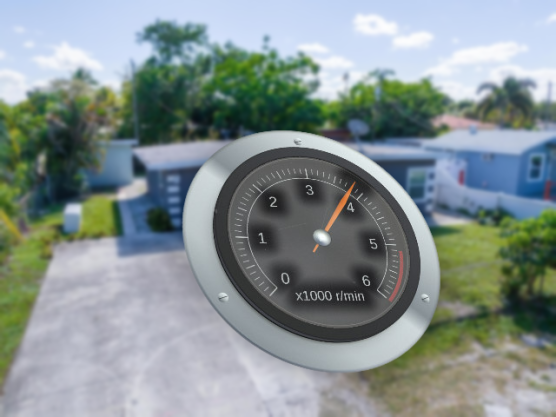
{"value": 3800, "unit": "rpm"}
